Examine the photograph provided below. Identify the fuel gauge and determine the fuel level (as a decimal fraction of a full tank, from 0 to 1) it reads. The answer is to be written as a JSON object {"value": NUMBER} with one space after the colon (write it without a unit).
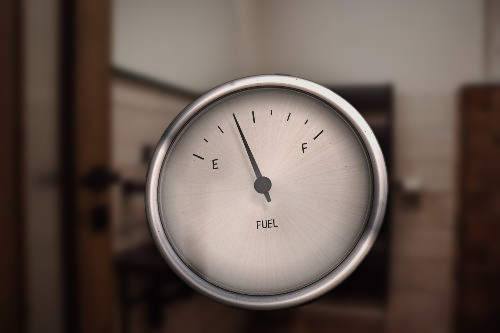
{"value": 0.375}
